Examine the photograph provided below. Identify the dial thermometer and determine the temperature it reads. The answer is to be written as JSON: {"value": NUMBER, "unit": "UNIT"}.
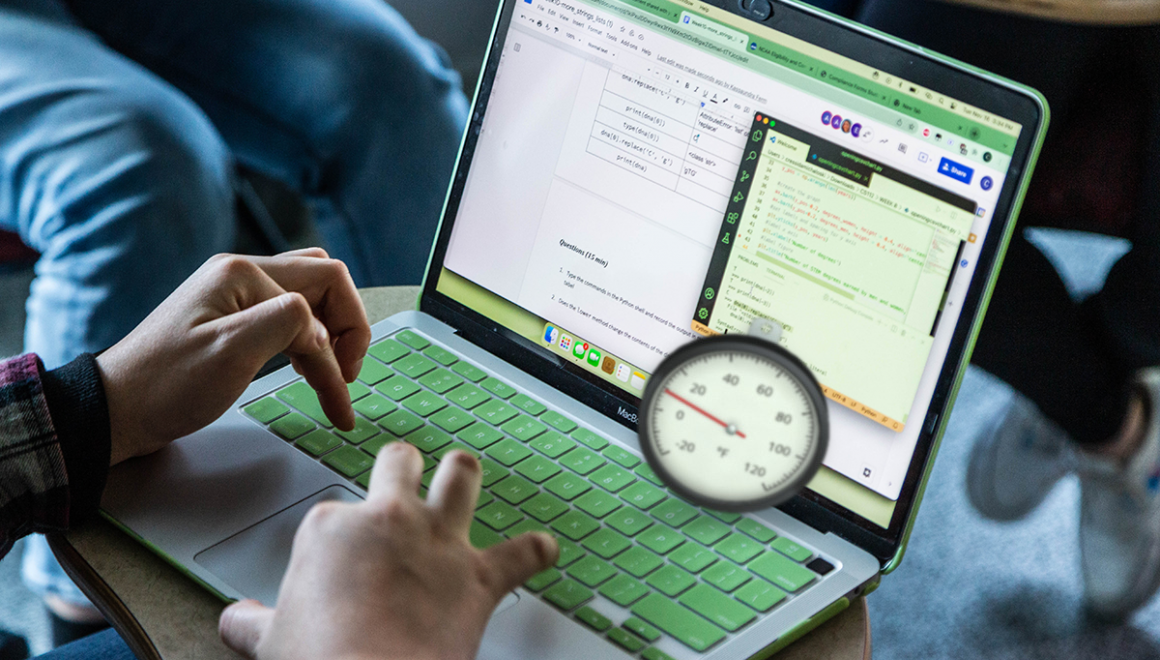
{"value": 10, "unit": "°F"}
